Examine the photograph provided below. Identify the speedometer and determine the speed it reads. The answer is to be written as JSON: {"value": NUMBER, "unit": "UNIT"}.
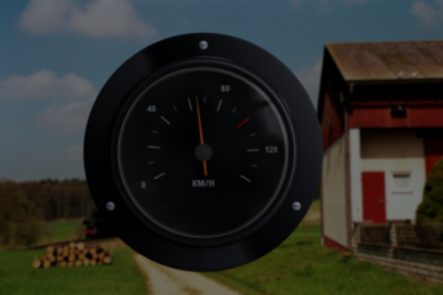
{"value": 65, "unit": "km/h"}
